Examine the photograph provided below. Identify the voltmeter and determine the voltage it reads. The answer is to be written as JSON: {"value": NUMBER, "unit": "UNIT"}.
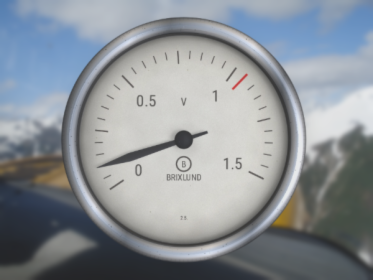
{"value": 0.1, "unit": "V"}
